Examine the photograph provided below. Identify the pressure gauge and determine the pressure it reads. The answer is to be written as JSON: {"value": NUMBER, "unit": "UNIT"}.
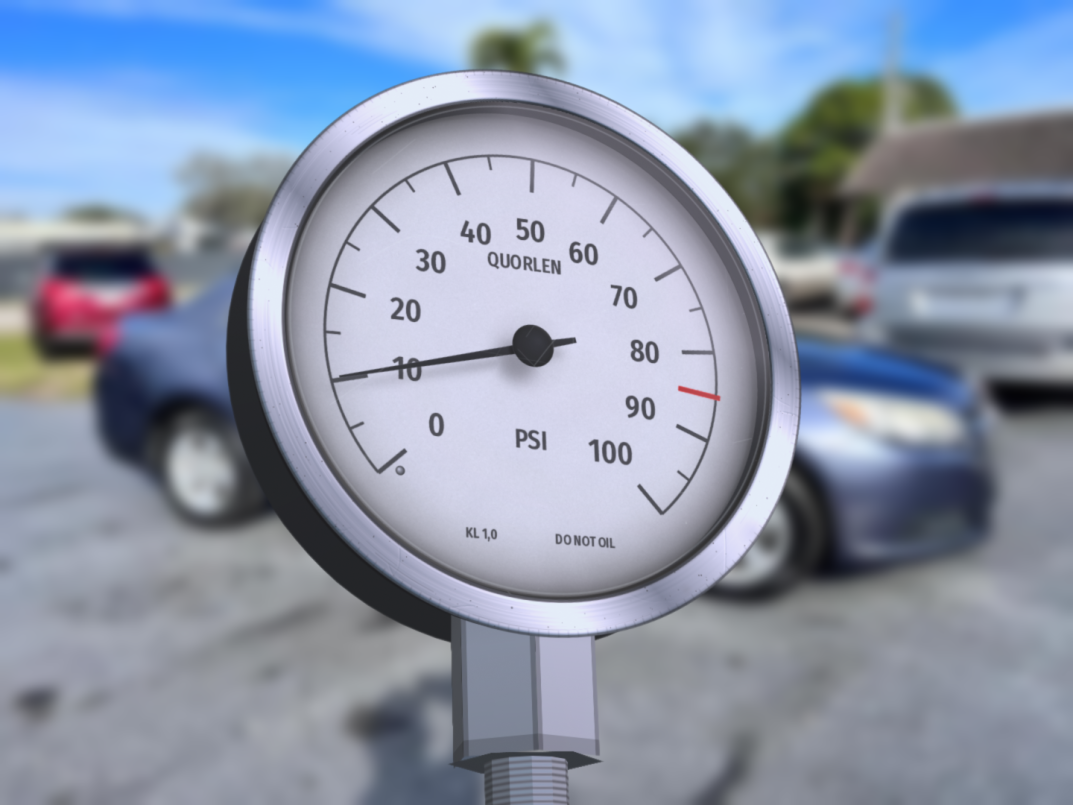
{"value": 10, "unit": "psi"}
